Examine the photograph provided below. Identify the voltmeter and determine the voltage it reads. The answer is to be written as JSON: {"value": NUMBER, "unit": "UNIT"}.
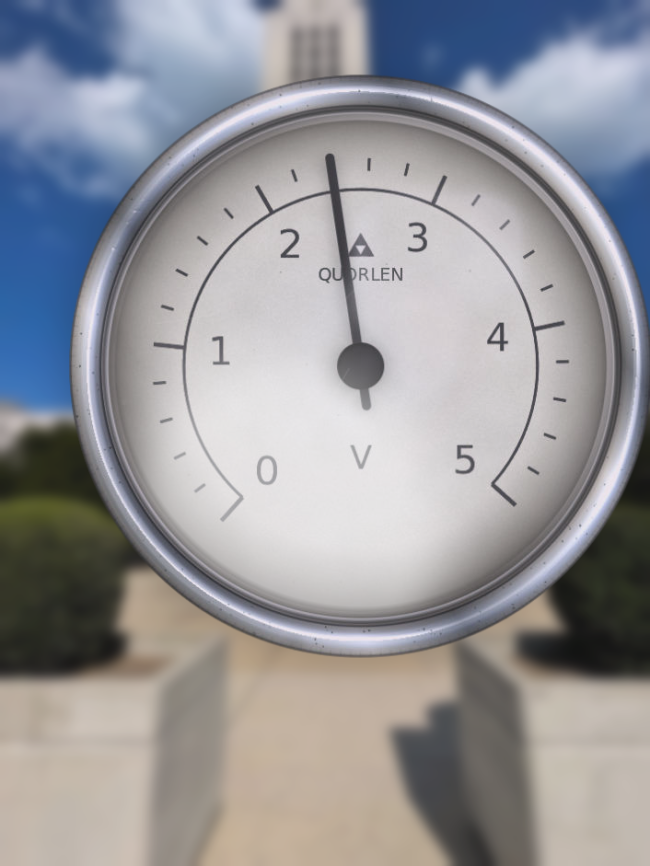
{"value": 2.4, "unit": "V"}
